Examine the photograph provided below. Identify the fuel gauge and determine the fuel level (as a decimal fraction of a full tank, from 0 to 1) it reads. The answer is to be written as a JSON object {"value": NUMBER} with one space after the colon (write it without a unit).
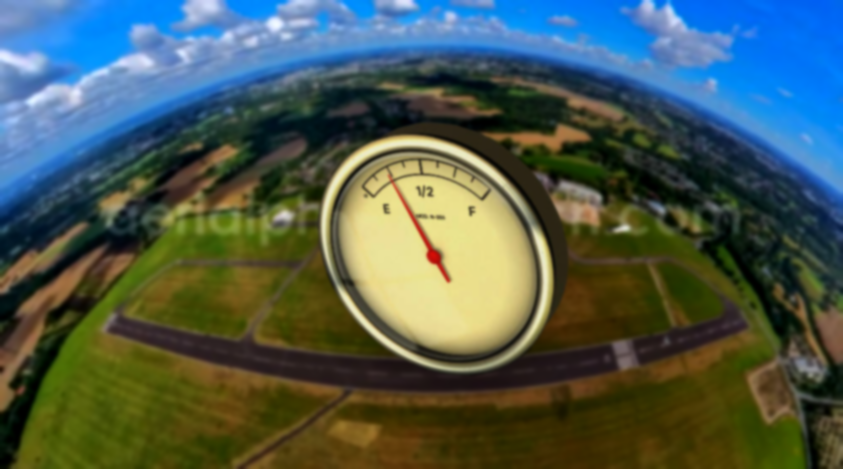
{"value": 0.25}
